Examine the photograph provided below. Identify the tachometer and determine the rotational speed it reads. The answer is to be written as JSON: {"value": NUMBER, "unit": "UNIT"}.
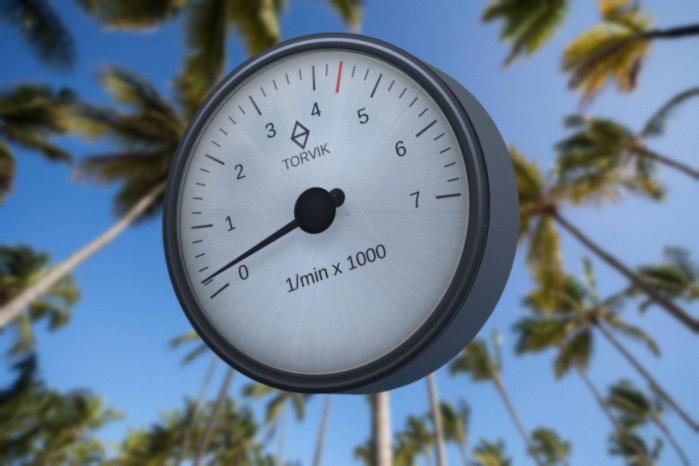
{"value": 200, "unit": "rpm"}
